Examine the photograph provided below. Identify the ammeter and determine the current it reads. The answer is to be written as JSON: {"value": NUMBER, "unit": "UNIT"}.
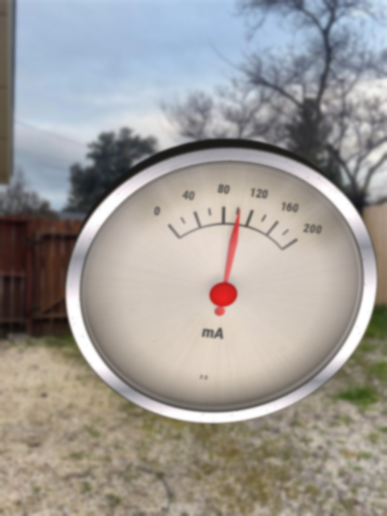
{"value": 100, "unit": "mA"}
